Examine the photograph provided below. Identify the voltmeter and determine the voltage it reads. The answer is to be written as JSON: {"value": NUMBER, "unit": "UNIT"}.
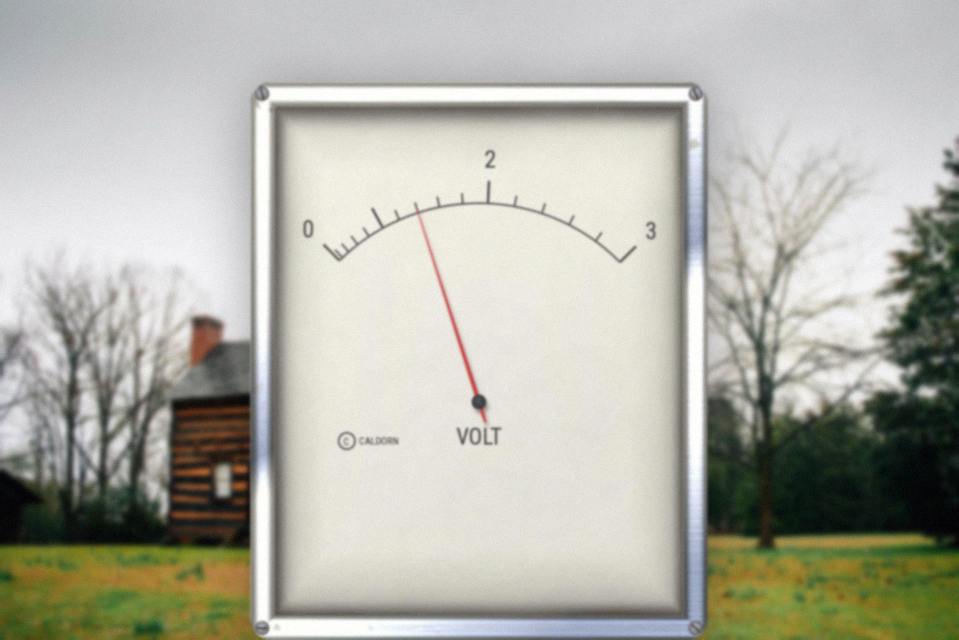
{"value": 1.4, "unit": "V"}
